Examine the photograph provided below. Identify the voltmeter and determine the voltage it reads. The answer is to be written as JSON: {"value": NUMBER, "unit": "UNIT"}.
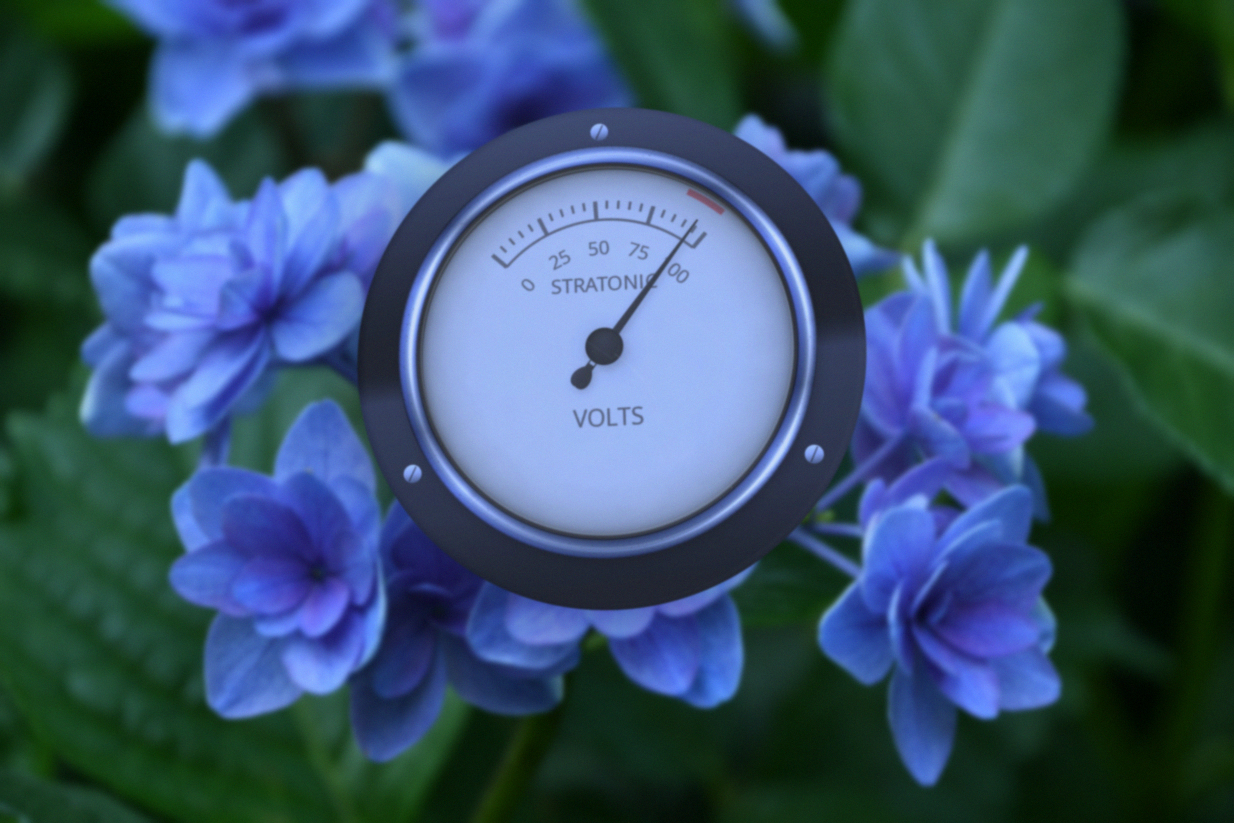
{"value": 95, "unit": "V"}
